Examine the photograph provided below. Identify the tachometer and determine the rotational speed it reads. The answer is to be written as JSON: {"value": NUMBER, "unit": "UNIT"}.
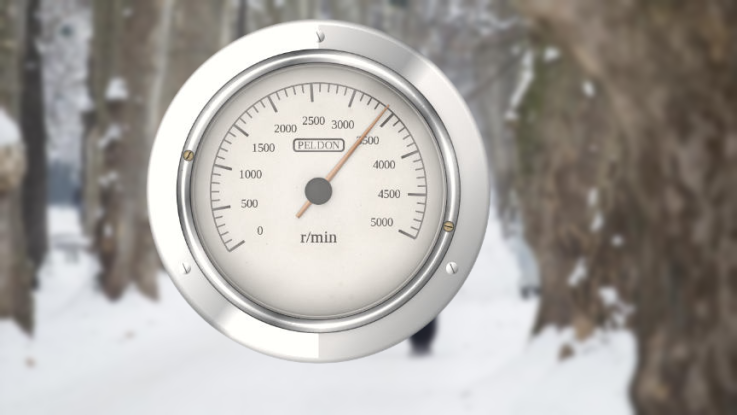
{"value": 3400, "unit": "rpm"}
